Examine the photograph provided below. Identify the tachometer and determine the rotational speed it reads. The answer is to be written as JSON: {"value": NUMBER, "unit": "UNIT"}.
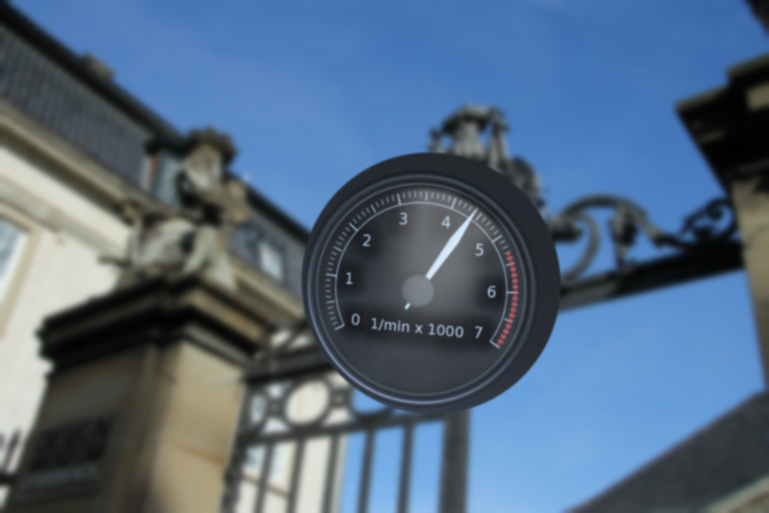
{"value": 4400, "unit": "rpm"}
